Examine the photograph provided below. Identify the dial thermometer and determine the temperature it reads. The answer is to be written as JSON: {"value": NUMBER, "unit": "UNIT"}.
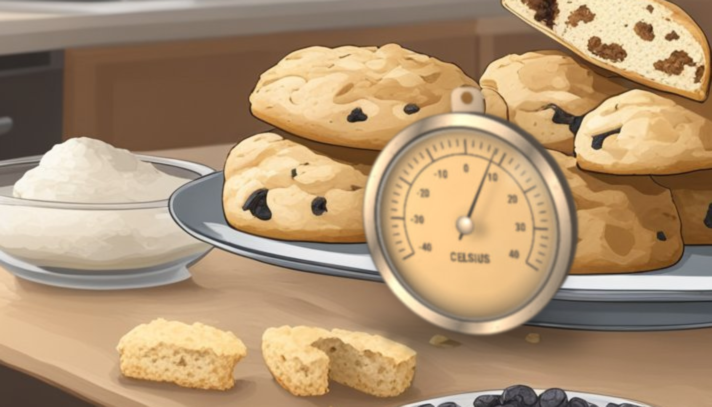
{"value": 8, "unit": "°C"}
